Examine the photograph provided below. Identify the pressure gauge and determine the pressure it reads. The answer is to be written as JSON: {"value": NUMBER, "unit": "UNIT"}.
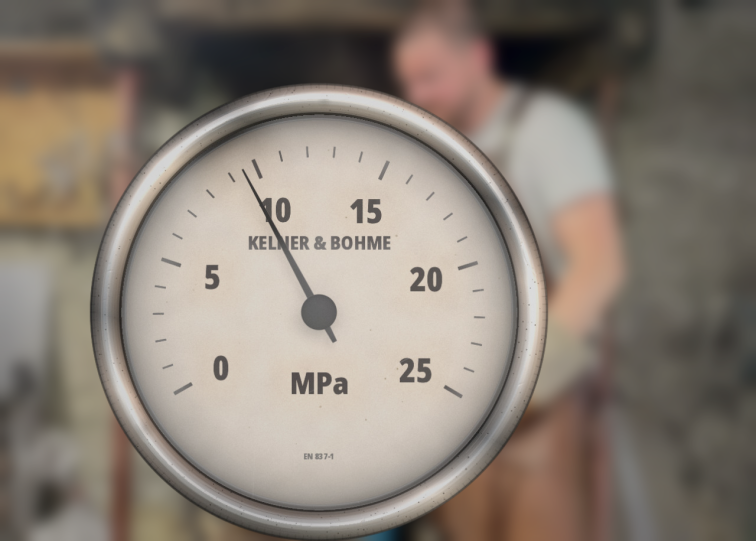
{"value": 9.5, "unit": "MPa"}
